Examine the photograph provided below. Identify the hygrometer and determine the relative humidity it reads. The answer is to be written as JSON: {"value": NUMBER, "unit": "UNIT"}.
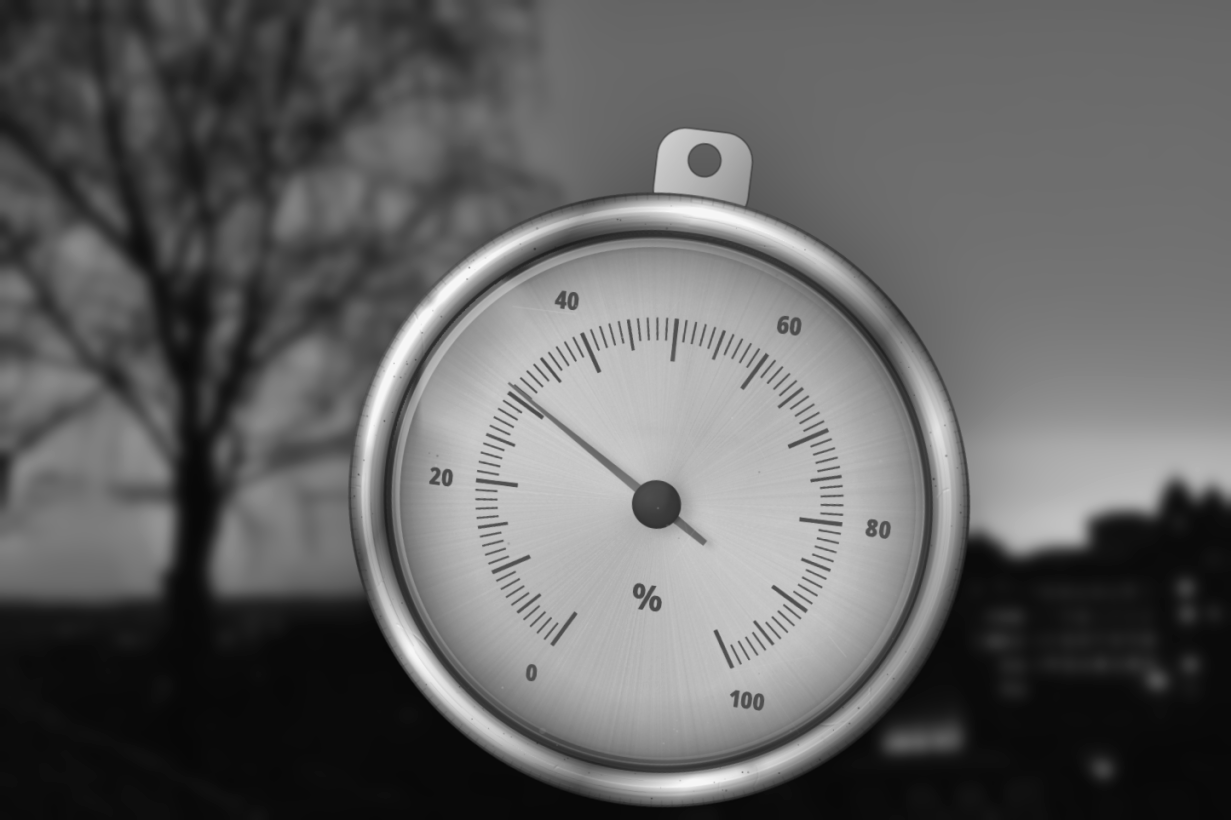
{"value": 31, "unit": "%"}
